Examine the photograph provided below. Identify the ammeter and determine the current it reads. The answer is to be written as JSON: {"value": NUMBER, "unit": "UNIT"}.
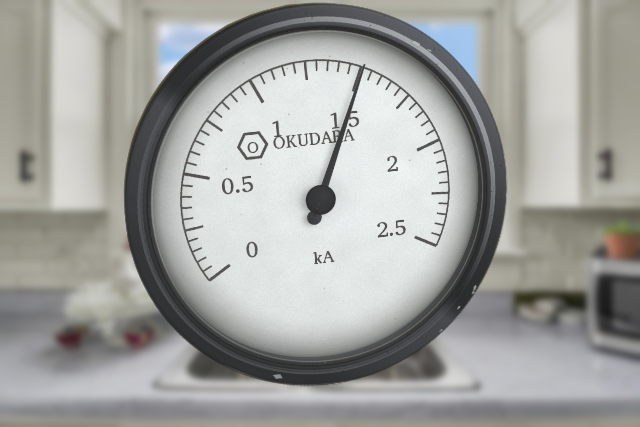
{"value": 1.5, "unit": "kA"}
